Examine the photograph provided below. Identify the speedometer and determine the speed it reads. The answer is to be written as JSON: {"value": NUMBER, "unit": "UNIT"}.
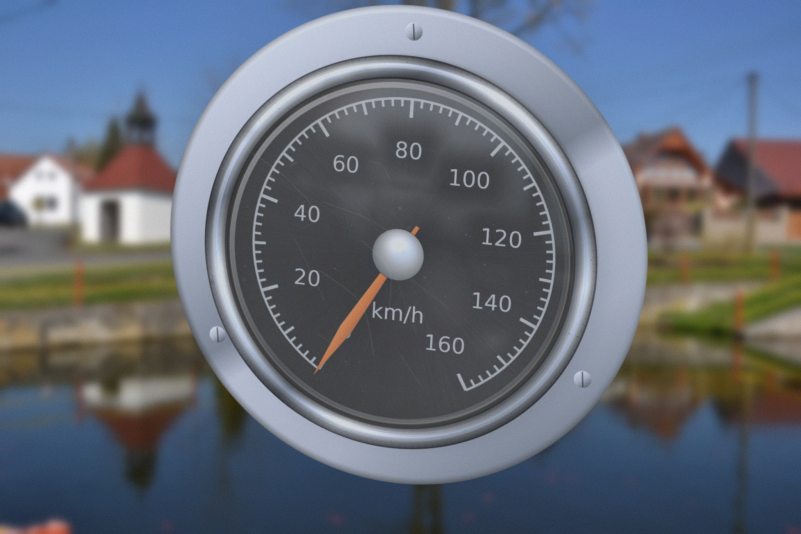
{"value": 0, "unit": "km/h"}
